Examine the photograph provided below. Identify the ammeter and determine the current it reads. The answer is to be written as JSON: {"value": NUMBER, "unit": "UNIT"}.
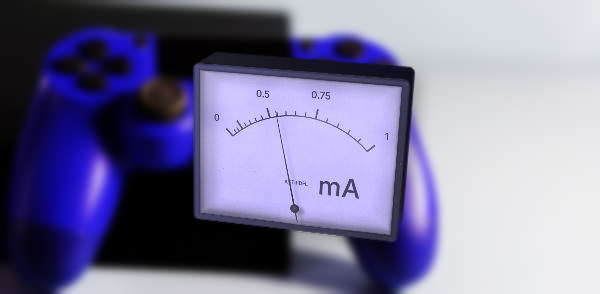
{"value": 0.55, "unit": "mA"}
